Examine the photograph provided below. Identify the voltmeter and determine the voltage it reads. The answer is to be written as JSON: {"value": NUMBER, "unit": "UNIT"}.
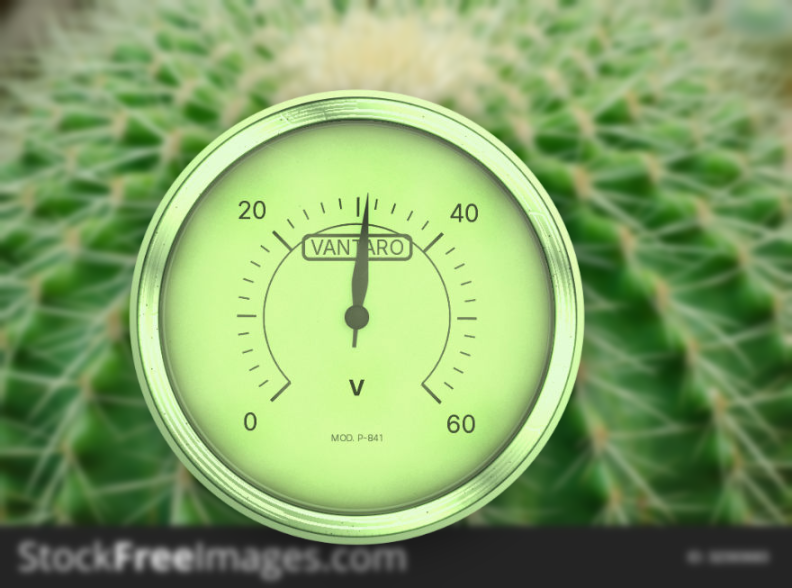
{"value": 31, "unit": "V"}
